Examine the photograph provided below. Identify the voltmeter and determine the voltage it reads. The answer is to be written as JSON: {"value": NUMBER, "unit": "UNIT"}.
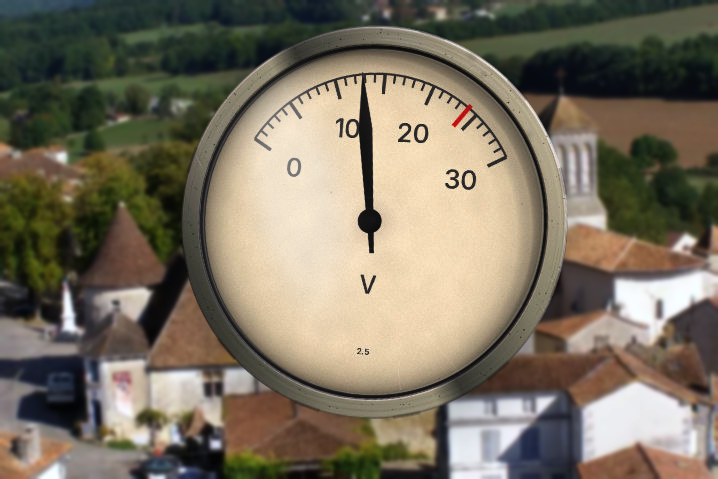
{"value": 13, "unit": "V"}
